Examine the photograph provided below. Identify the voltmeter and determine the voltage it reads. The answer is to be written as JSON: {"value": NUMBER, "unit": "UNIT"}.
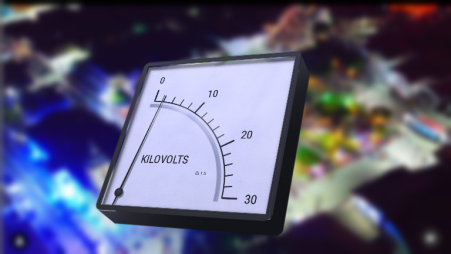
{"value": 2, "unit": "kV"}
